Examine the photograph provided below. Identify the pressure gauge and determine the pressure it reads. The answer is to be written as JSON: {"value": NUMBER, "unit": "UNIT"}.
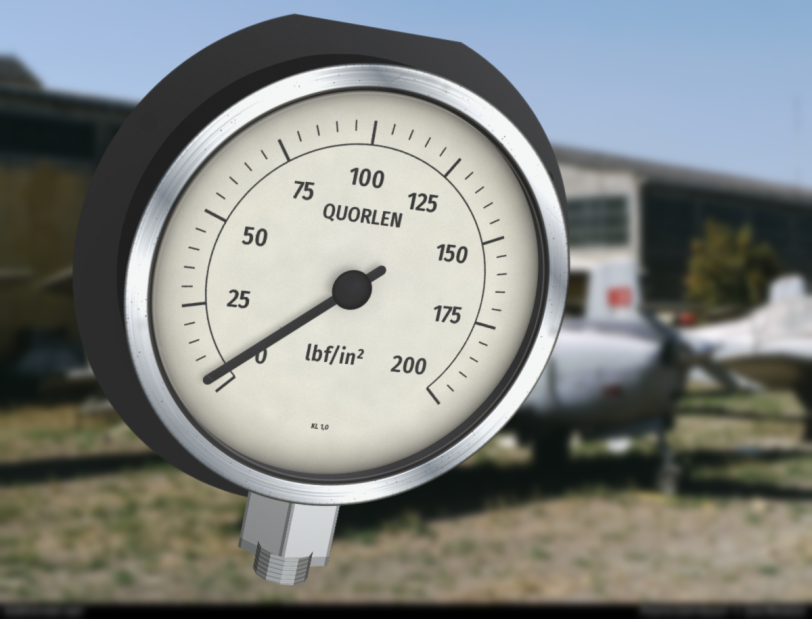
{"value": 5, "unit": "psi"}
